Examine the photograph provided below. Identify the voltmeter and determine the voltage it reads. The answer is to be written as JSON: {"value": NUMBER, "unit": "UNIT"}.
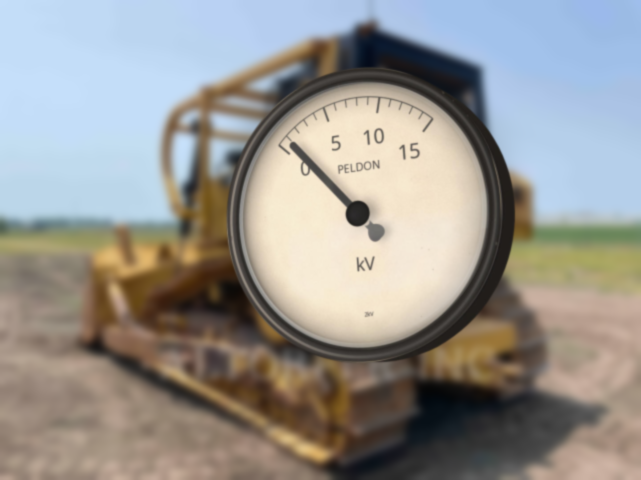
{"value": 1, "unit": "kV"}
